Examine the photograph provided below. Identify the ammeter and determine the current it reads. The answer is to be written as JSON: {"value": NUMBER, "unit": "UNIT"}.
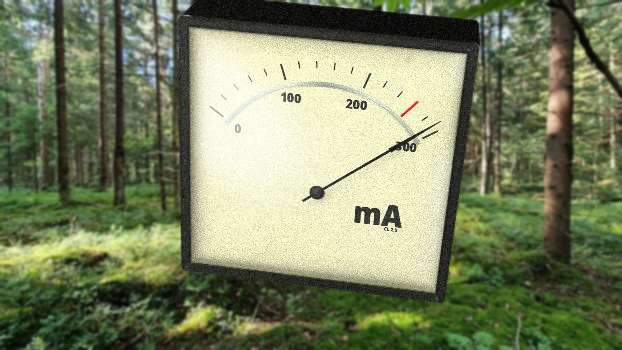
{"value": 290, "unit": "mA"}
